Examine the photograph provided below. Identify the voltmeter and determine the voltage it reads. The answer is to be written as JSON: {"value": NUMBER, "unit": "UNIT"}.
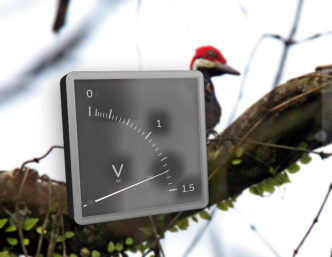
{"value": 1.35, "unit": "V"}
